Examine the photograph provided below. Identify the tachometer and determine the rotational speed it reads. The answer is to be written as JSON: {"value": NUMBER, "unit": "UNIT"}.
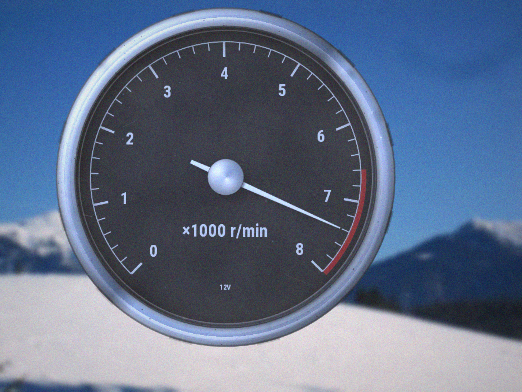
{"value": 7400, "unit": "rpm"}
